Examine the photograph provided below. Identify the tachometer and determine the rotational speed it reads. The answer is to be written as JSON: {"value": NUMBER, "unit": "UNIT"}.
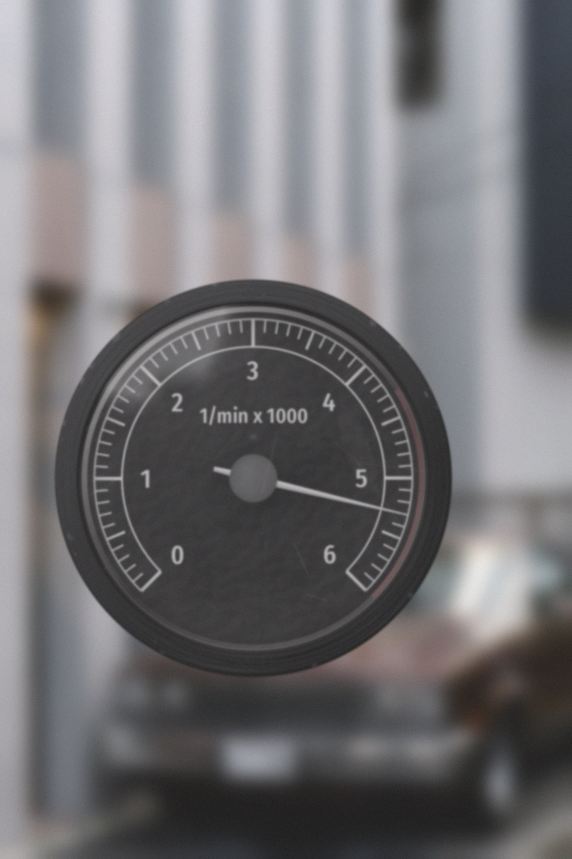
{"value": 5300, "unit": "rpm"}
